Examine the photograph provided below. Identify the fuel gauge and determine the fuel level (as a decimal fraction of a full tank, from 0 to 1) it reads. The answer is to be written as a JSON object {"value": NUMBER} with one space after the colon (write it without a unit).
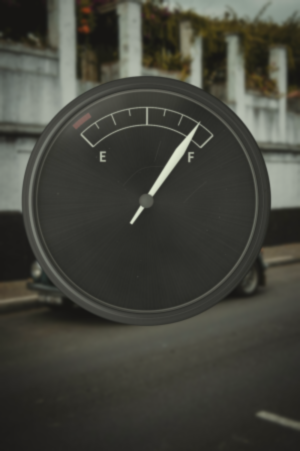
{"value": 0.875}
